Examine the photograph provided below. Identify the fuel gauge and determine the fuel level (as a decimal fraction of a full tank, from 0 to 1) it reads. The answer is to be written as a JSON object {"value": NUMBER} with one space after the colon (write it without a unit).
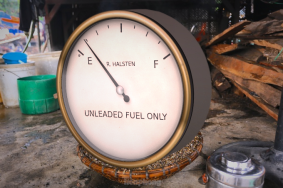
{"value": 0.125}
